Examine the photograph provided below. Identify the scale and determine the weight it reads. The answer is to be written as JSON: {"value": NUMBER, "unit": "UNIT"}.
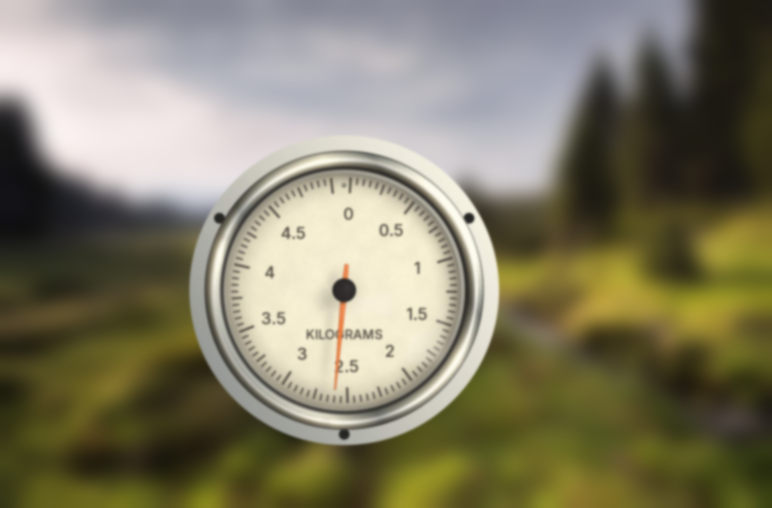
{"value": 2.6, "unit": "kg"}
